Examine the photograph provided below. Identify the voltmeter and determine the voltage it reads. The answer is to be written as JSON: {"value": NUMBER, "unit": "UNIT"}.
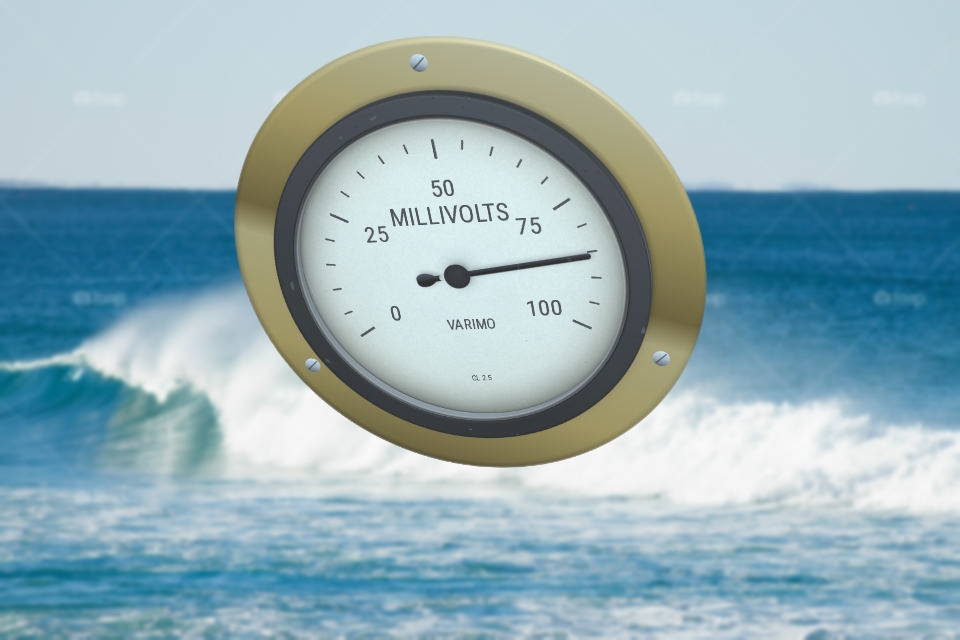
{"value": 85, "unit": "mV"}
